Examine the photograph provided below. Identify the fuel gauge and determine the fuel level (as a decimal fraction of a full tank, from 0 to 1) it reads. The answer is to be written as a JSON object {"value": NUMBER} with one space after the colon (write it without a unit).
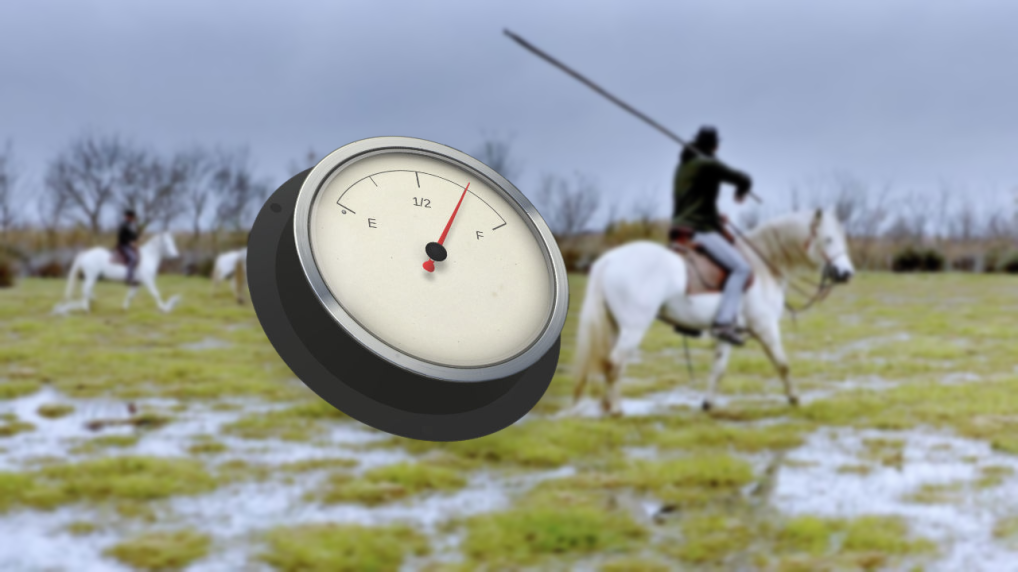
{"value": 0.75}
